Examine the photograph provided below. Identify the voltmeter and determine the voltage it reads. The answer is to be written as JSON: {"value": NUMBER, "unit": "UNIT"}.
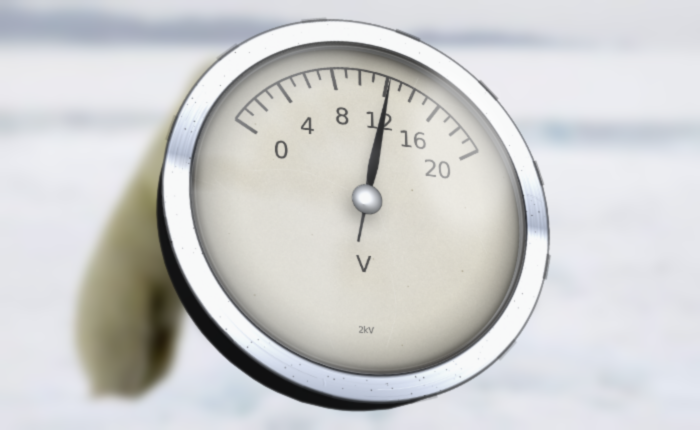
{"value": 12, "unit": "V"}
